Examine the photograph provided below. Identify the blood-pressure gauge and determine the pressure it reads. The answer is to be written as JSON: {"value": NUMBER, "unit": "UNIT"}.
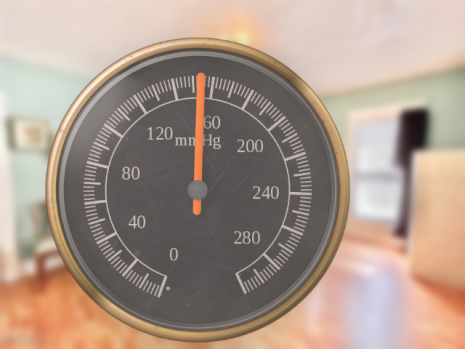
{"value": 154, "unit": "mmHg"}
